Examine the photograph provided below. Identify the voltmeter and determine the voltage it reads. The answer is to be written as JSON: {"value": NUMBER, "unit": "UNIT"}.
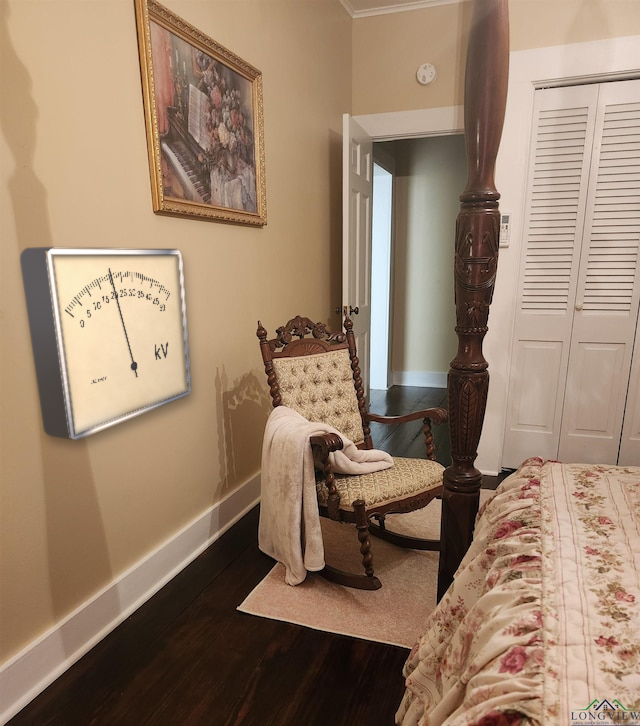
{"value": 20, "unit": "kV"}
